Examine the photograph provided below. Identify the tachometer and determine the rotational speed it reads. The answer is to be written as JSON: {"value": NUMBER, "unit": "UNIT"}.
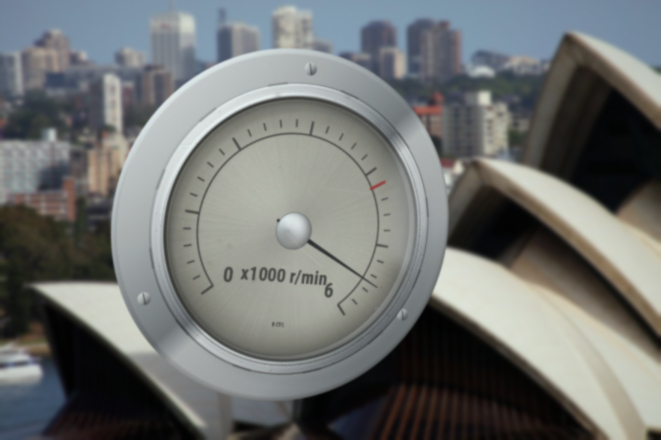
{"value": 5500, "unit": "rpm"}
